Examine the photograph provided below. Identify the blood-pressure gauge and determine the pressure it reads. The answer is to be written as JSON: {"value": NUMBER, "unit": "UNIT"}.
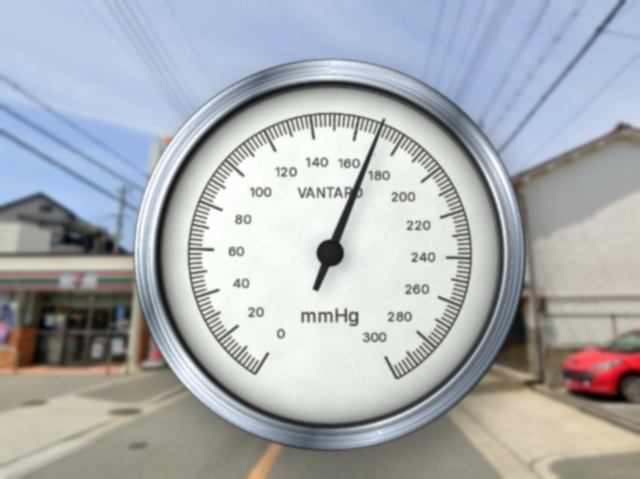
{"value": 170, "unit": "mmHg"}
